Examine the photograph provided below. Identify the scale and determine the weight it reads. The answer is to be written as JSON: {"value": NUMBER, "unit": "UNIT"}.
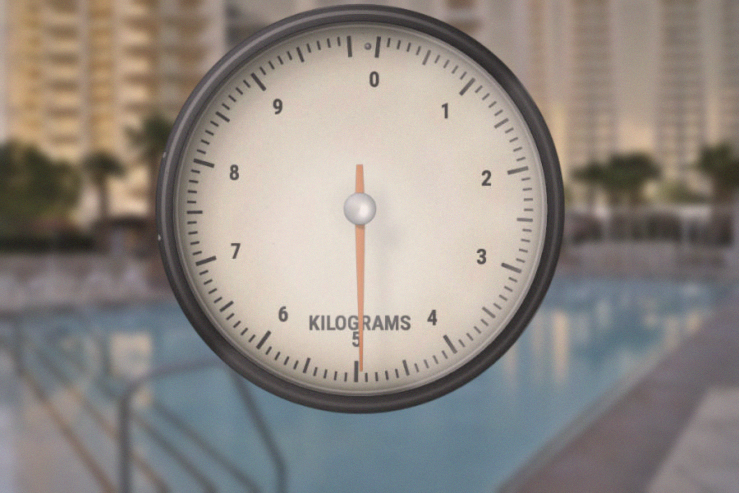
{"value": 4.95, "unit": "kg"}
